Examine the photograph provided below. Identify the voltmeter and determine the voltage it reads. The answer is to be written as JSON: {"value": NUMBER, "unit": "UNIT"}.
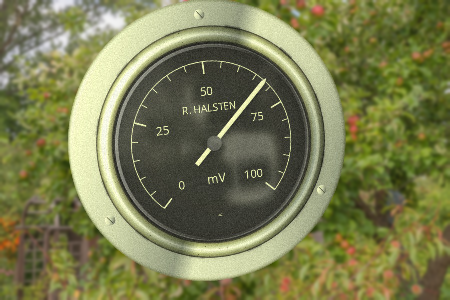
{"value": 67.5, "unit": "mV"}
